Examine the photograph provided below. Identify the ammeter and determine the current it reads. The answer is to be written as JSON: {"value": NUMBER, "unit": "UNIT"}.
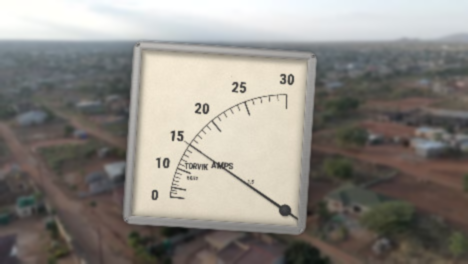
{"value": 15, "unit": "A"}
